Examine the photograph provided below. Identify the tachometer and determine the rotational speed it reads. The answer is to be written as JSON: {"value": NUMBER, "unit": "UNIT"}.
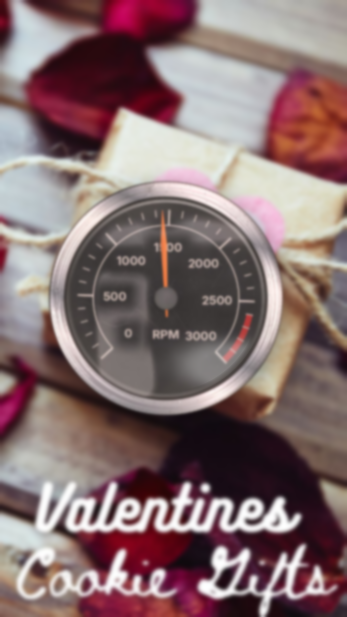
{"value": 1450, "unit": "rpm"}
